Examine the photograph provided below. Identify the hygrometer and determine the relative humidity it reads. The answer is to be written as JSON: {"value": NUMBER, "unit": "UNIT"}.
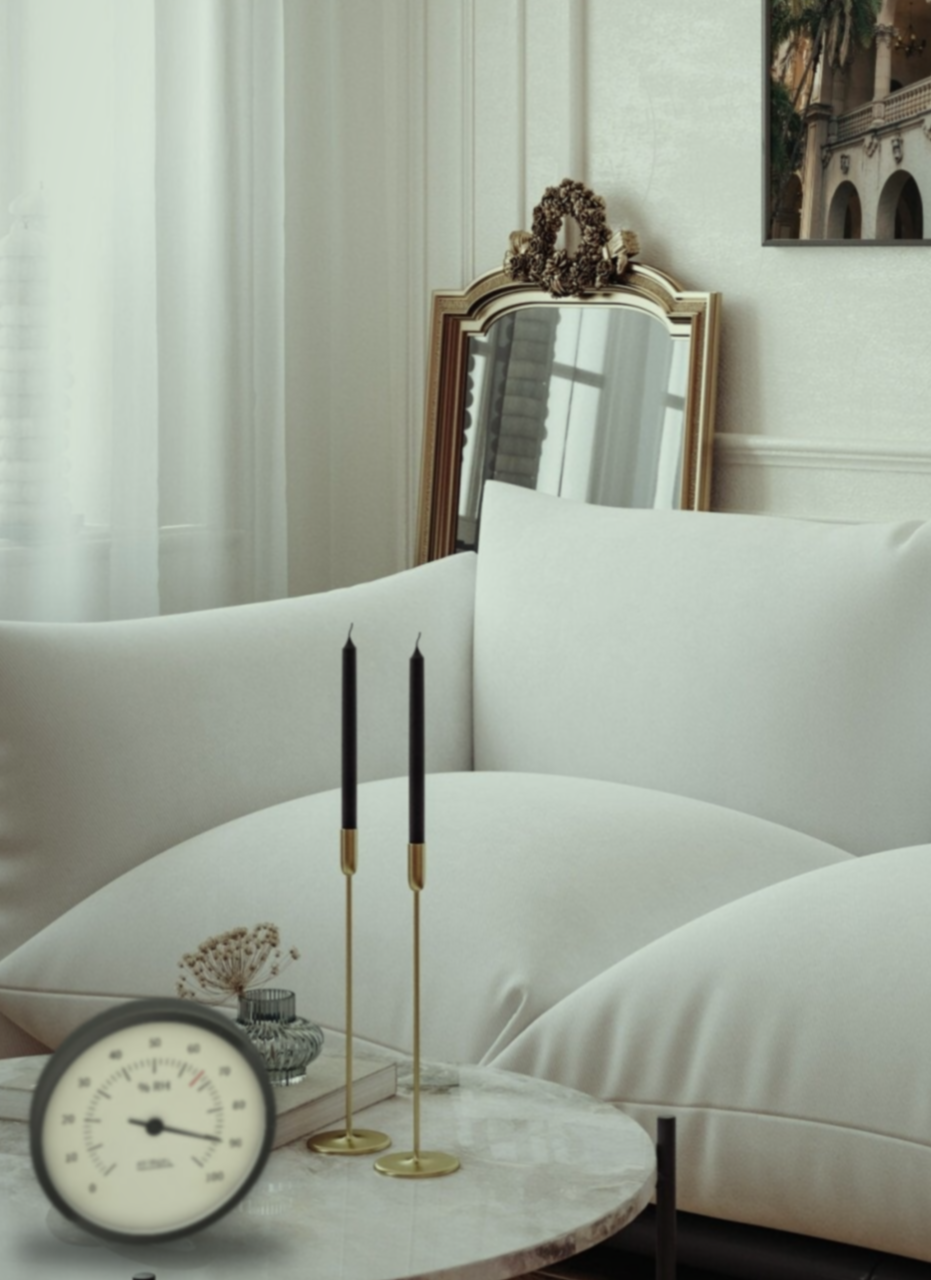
{"value": 90, "unit": "%"}
